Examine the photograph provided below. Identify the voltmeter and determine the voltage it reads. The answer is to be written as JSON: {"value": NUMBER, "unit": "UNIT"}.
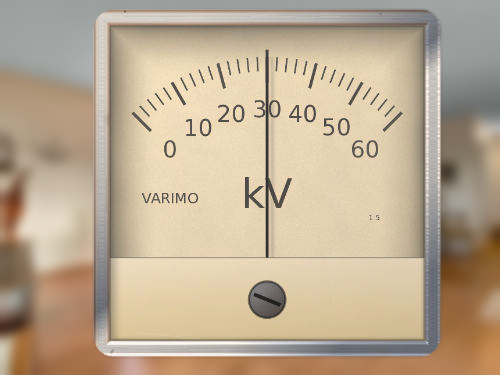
{"value": 30, "unit": "kV"}
